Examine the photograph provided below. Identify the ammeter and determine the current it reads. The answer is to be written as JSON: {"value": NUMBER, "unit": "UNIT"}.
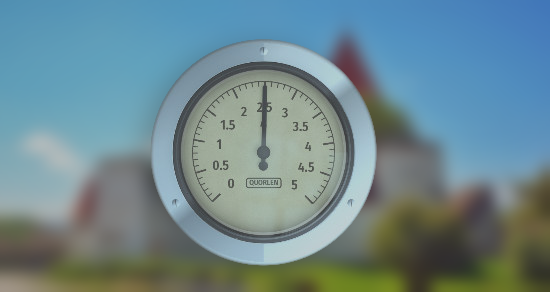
{"value": 2.5, "unit": "A"}
